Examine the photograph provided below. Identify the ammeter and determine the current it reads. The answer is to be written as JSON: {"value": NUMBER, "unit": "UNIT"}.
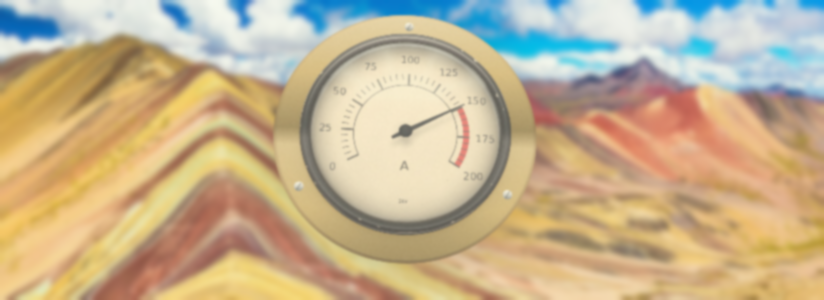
{"value": 150, "unit": "A"}
